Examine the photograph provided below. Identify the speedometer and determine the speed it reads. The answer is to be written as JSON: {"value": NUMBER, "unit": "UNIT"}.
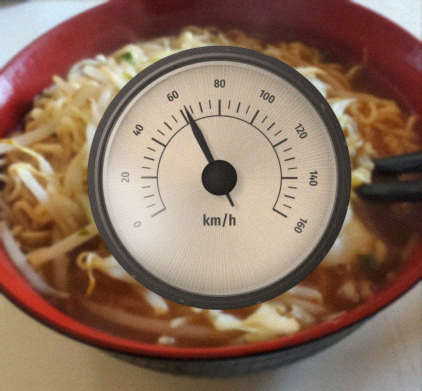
{"value": 62.5, "unit": "km/h"}
